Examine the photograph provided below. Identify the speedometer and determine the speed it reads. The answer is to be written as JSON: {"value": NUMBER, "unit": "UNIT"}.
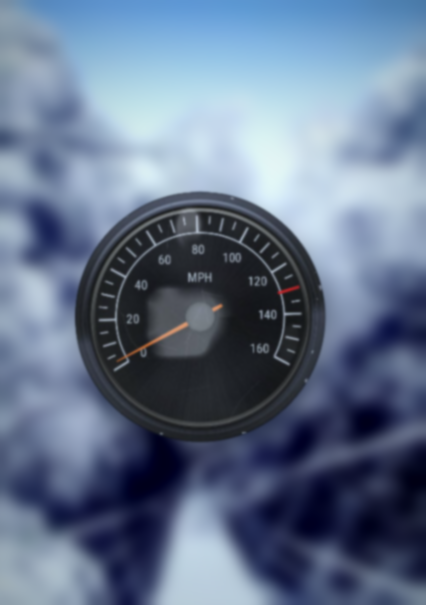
{"value": 2.5, "unit": "mph"}
